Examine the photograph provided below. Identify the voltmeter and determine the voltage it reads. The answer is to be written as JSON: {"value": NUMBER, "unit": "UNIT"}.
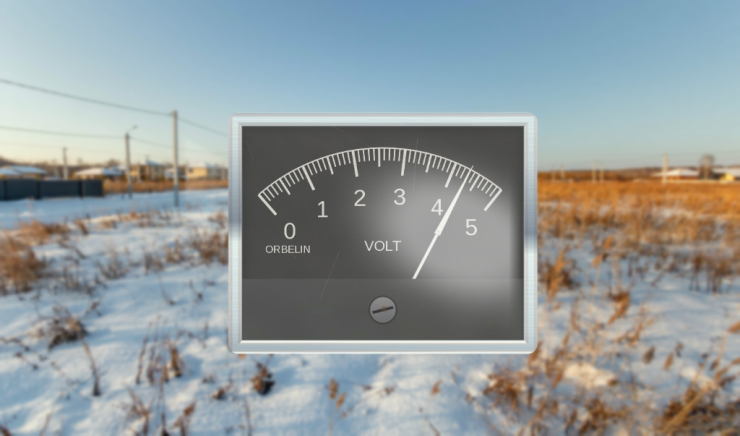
{"value": 4.3, "unit": "V"}
